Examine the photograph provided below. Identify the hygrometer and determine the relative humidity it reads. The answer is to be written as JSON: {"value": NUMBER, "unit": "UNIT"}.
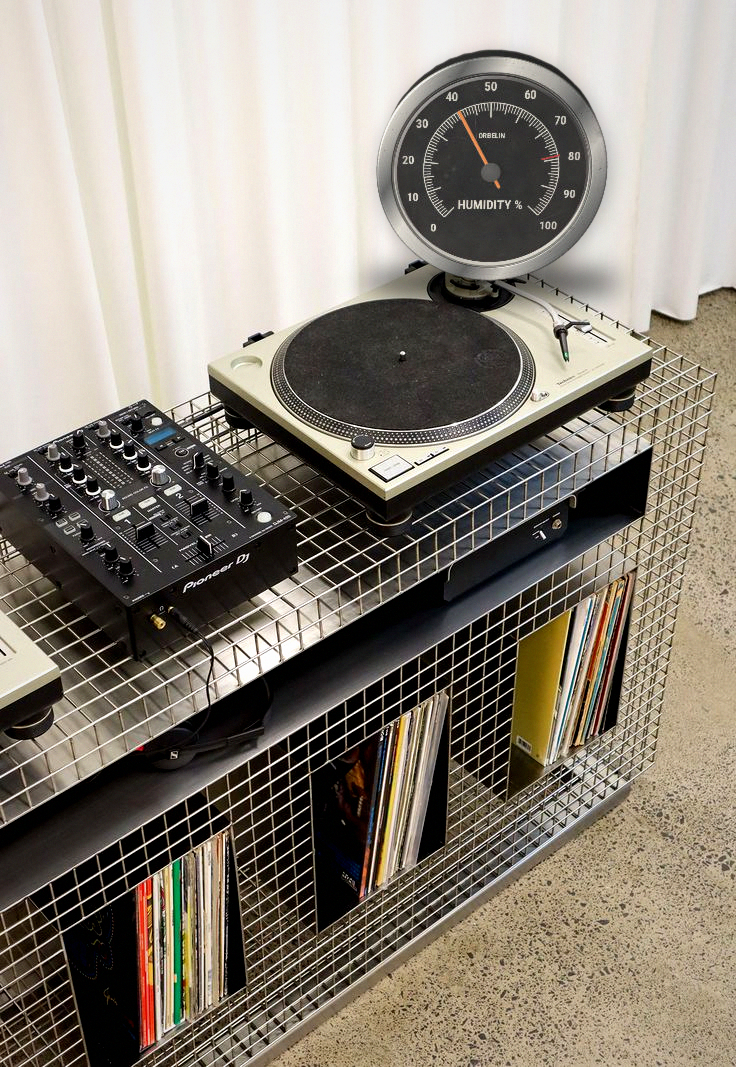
{"value": 40, "unit": "%"}
